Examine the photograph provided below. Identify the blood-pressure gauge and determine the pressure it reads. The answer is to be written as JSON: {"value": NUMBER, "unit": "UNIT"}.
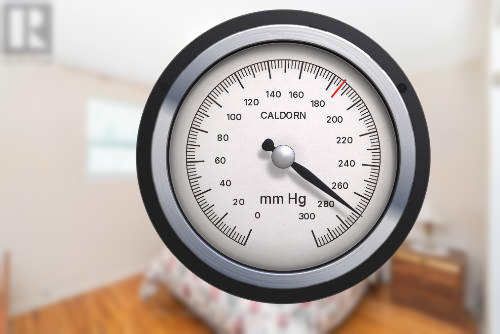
{"value": 270, "unit": "mmHg"}
